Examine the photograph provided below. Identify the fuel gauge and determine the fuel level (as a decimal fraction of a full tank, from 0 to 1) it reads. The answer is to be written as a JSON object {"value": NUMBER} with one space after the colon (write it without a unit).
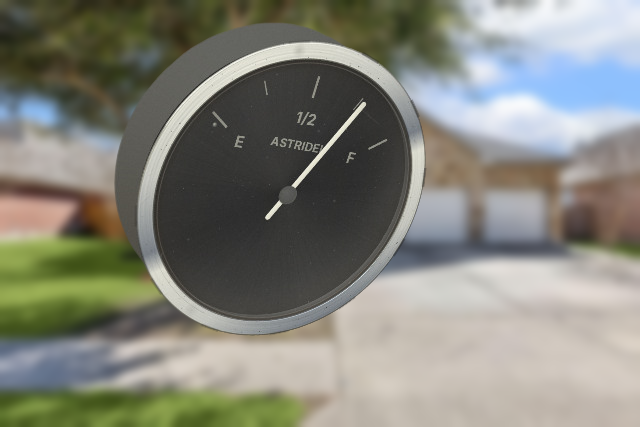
{"value": 0.75}
